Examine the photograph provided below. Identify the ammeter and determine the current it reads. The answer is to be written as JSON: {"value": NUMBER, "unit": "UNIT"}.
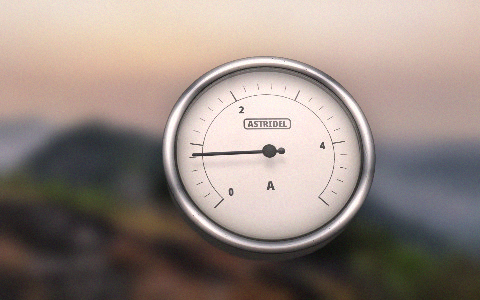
{"value": 0.8, "unit": "A"}
